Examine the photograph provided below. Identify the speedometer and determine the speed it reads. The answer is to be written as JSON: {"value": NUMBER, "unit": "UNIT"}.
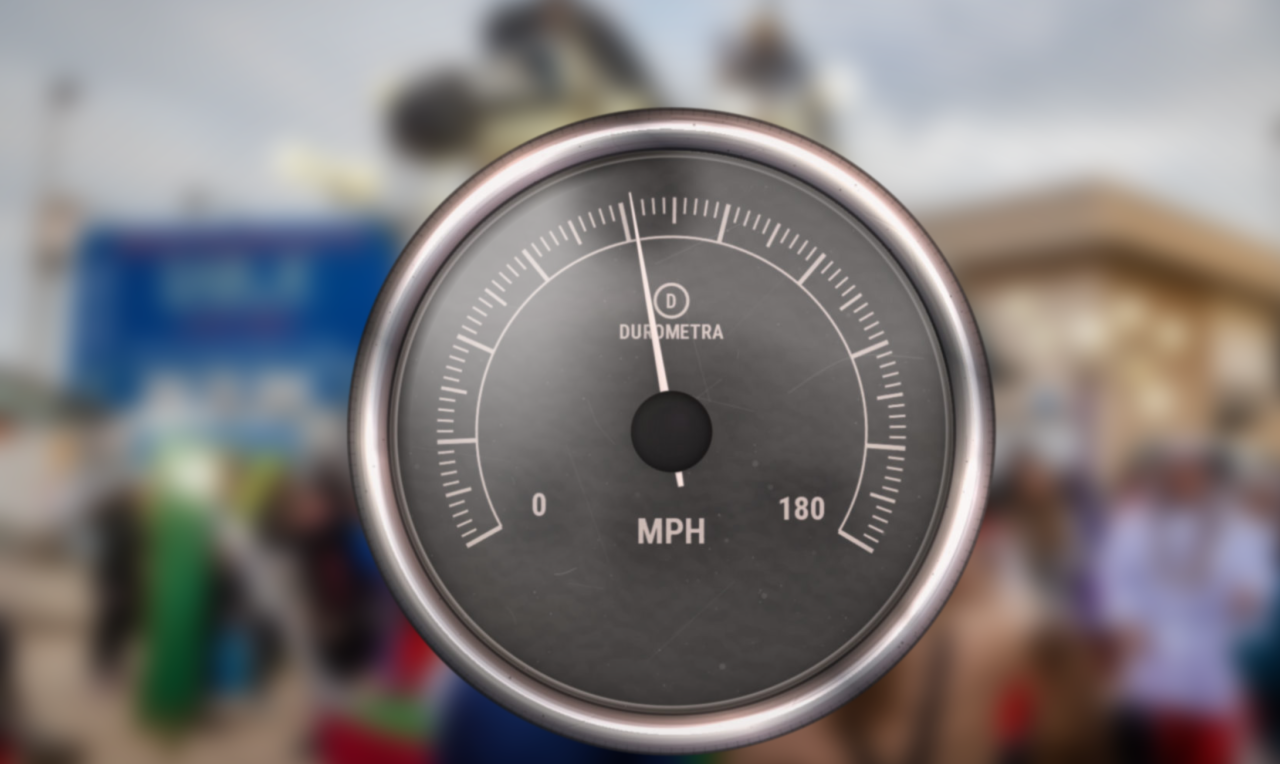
{"value": 82, "unit": "mph"}
